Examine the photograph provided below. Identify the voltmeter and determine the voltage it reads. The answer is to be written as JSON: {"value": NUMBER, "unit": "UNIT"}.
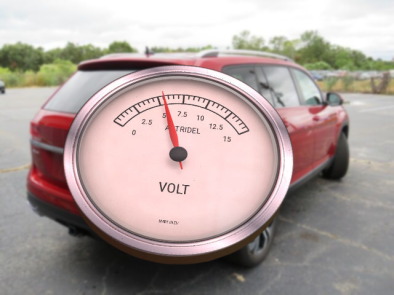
{"value": 5.5, "unit": "V"}
